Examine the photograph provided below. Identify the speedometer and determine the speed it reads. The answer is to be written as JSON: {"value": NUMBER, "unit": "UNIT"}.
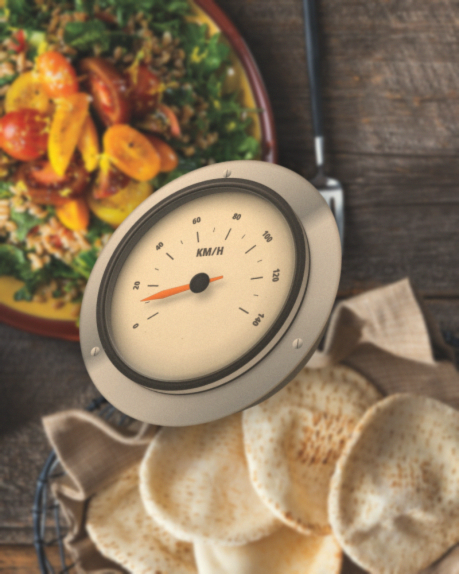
{"value": 10, "unit": "km/h"}
